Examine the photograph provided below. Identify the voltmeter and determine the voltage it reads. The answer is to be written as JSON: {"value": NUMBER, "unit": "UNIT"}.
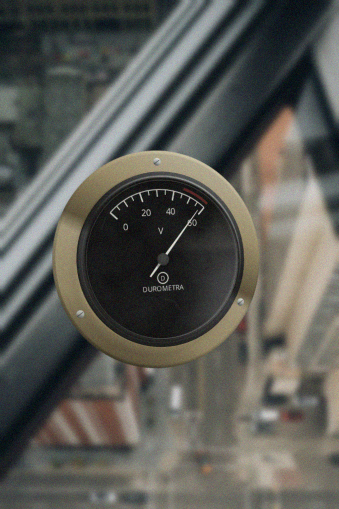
{"value": 57.5, "unit": "V"}
